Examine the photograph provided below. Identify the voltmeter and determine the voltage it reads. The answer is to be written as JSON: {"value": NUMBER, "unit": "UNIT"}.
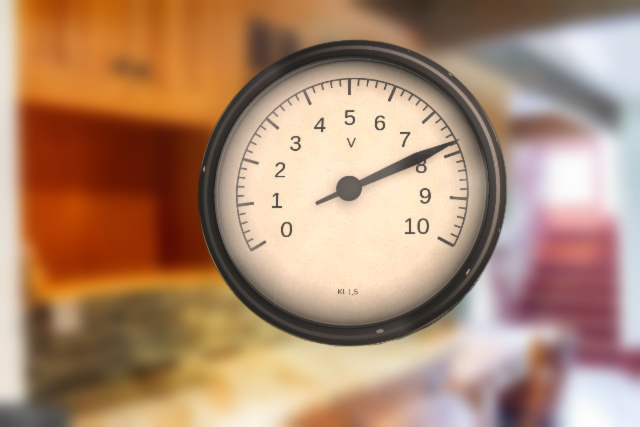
{"value": 7.8, "unit": "V"}
